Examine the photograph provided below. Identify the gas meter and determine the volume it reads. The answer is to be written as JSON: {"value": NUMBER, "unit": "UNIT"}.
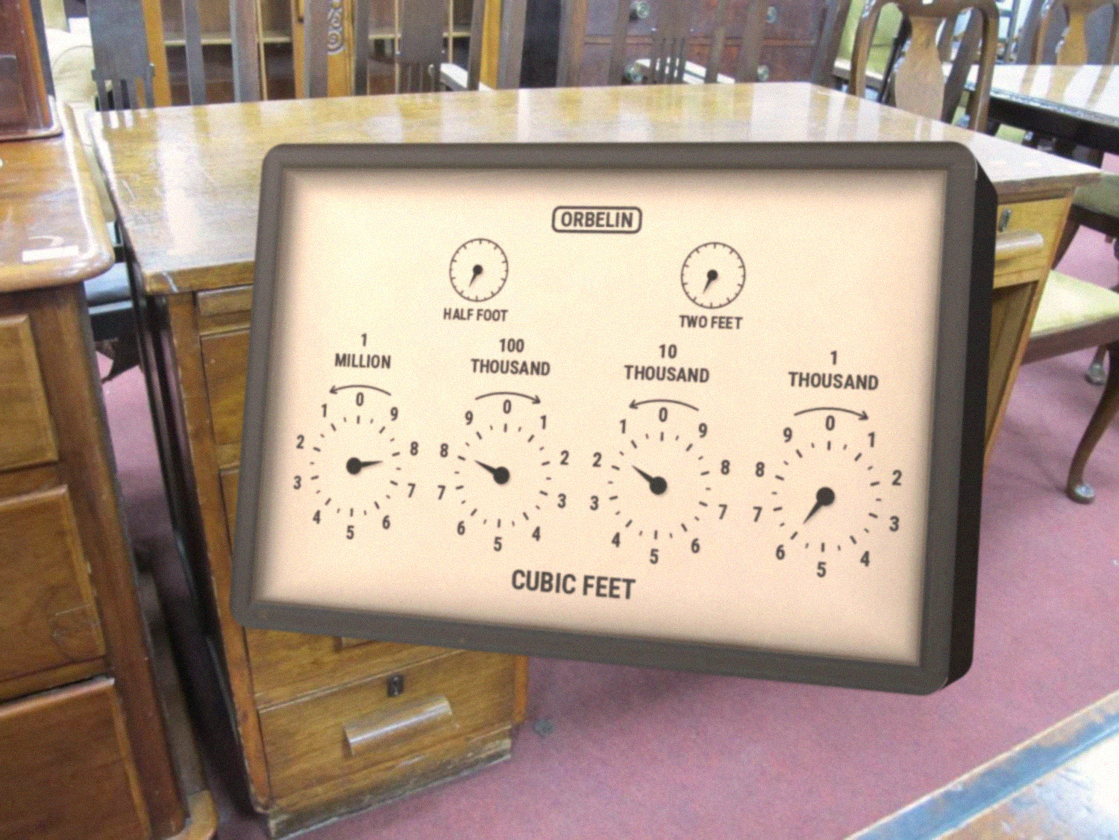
{"value": 781600, "unit": "ft³"}
